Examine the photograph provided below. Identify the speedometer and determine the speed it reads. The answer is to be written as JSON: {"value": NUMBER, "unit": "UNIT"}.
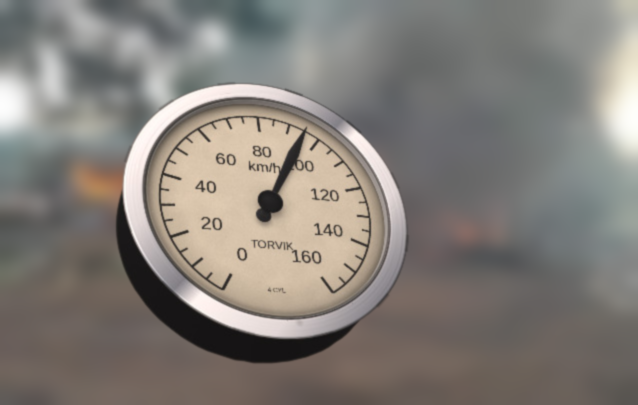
{"value": 95, "unit": "km/h"}
